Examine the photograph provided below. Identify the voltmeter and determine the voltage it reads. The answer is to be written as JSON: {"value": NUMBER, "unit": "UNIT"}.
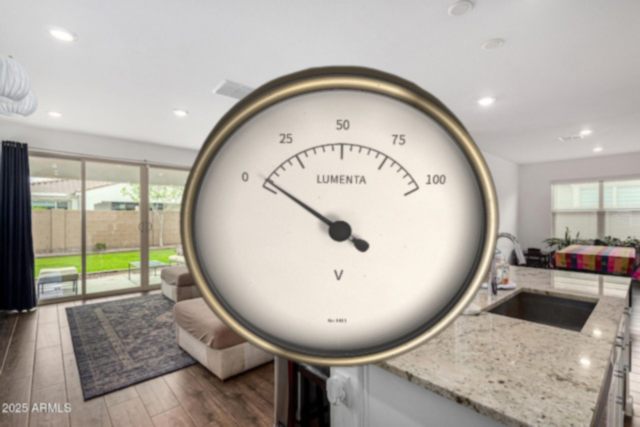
{"value": 5, "unit": "V"}
